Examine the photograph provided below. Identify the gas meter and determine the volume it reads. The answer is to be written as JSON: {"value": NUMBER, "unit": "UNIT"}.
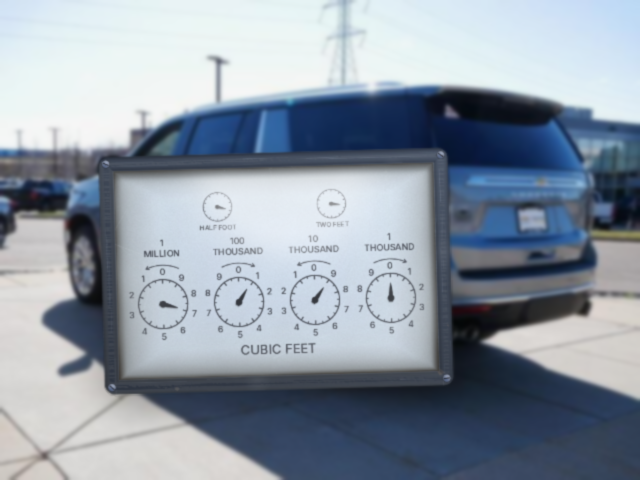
{"value": 709000, "unit": "ft³"}
